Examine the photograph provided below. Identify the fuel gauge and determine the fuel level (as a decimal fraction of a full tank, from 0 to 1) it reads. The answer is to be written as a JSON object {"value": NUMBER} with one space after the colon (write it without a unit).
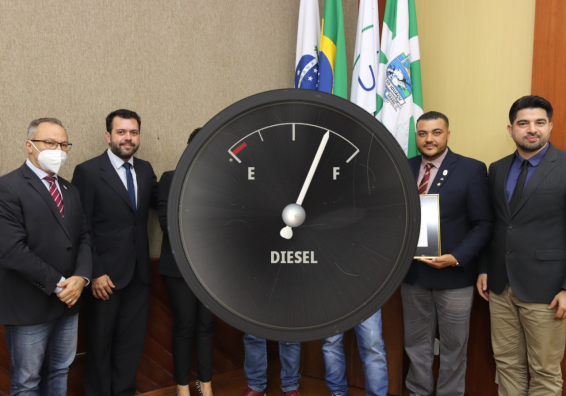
{"value": 0.75}
